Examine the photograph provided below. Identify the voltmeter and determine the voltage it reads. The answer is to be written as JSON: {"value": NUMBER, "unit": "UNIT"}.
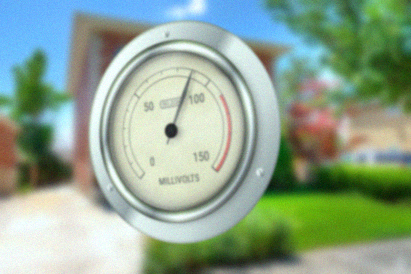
{"value": 90, "unit": "mV"}
